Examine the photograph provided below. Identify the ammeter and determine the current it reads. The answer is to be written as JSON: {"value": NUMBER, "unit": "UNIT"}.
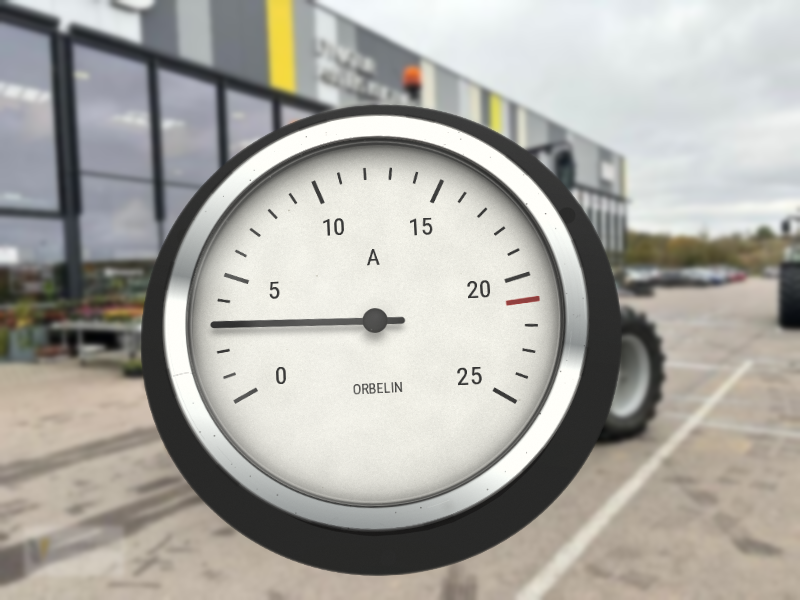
{"value": 3, "unit": "A"}
